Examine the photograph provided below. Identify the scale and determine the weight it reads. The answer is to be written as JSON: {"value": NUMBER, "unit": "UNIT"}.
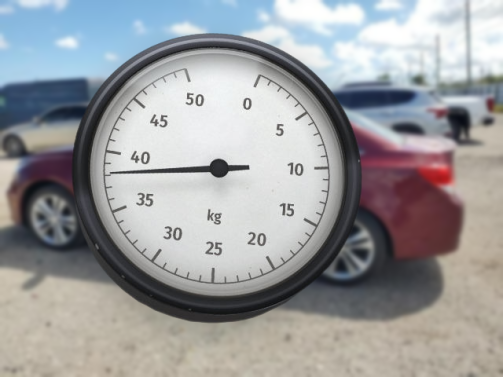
{"value": 38, "unit": "kg"}
